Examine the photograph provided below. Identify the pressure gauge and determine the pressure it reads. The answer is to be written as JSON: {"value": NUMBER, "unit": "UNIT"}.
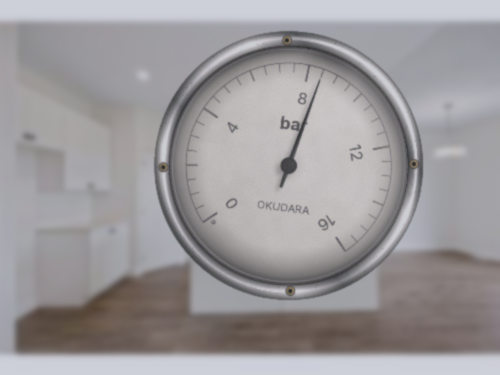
{"value": 8.5, "unit": "bar"}
